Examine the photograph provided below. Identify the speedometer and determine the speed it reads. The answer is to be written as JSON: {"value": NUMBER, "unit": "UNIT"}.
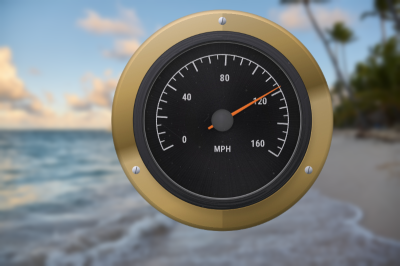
{"value": 117.5, "unit": "mph"}
